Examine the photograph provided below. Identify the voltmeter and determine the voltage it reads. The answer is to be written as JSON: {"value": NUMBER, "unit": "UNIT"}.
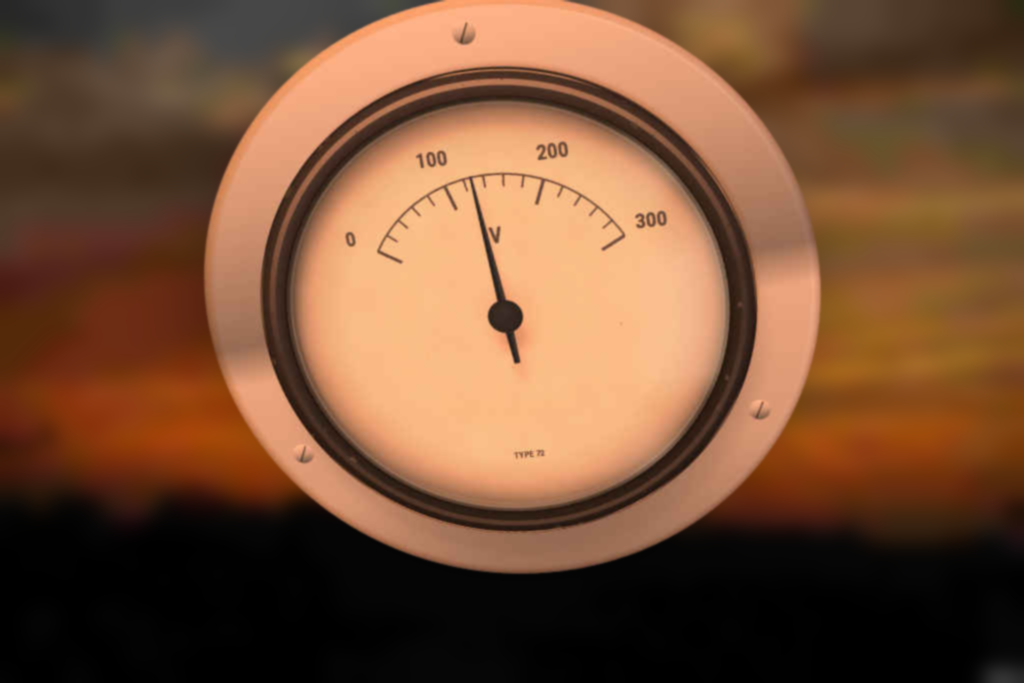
{"value": 130, "unit": "V"}
